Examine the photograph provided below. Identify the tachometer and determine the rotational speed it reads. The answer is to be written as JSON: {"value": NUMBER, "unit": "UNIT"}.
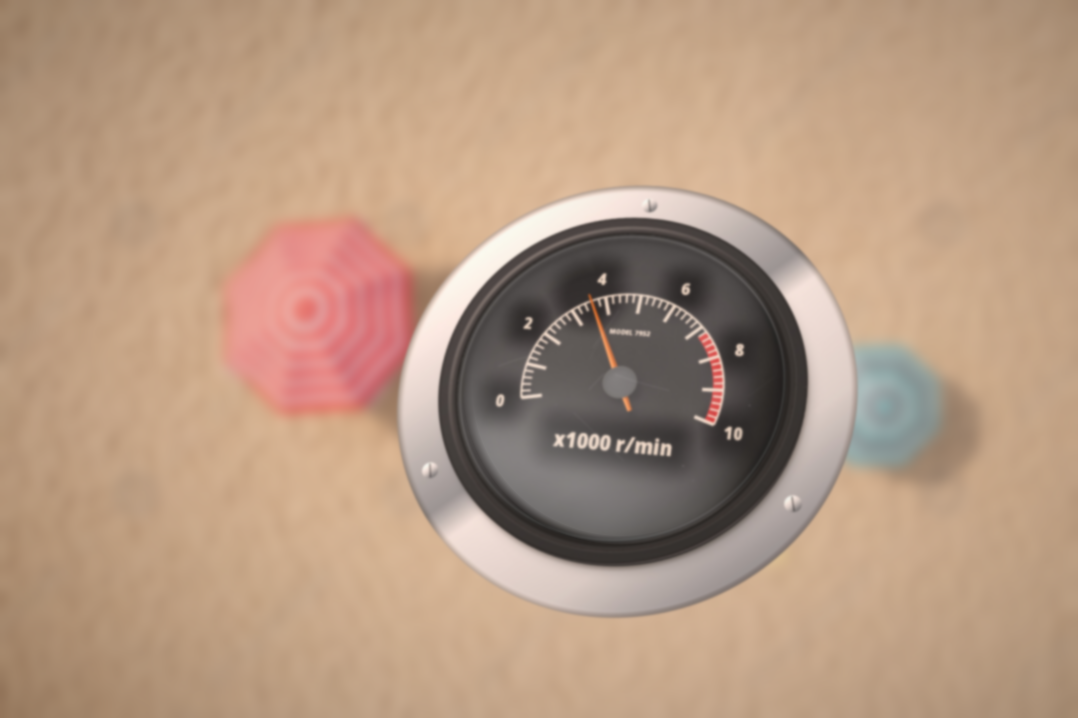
{"value": 3600, "unit": "rpm"}
